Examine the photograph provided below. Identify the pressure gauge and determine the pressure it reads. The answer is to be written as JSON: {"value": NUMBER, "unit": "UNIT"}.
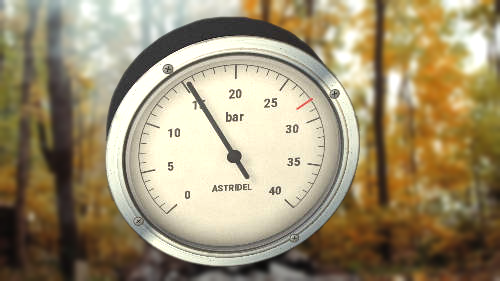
{"value": 15.5, "unit": "bar"}
